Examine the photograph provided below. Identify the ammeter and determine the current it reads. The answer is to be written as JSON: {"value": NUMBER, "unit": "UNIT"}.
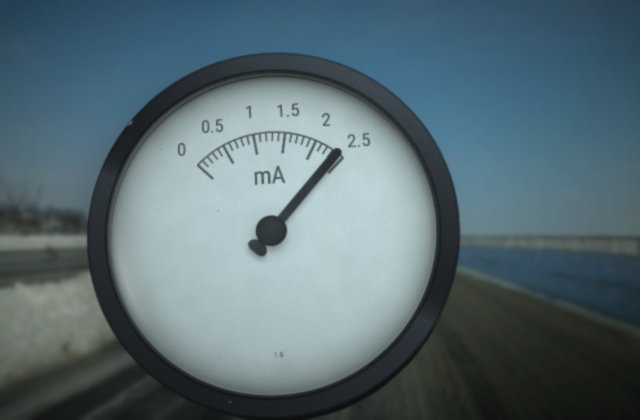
{"value": 2.4, "unit": "mA"}
